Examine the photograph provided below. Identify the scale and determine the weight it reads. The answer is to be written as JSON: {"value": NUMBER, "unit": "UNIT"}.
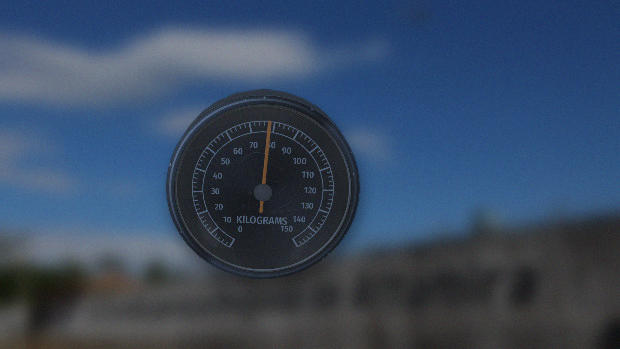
{"value": 78, "unit": "kg"}
